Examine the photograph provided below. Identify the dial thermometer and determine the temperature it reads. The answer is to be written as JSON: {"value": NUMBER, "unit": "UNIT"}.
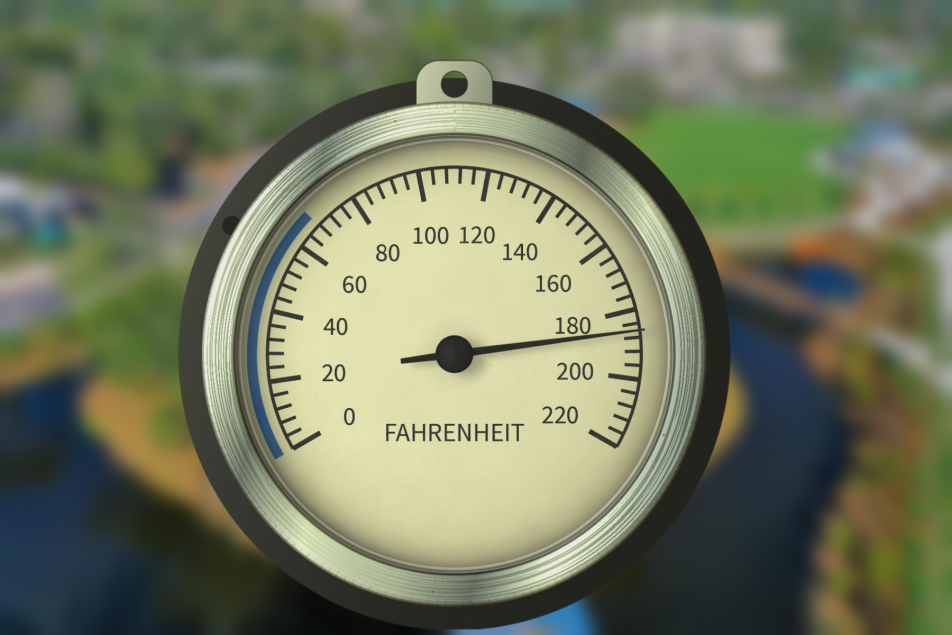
{"value": 186, "unit": "°F"}
